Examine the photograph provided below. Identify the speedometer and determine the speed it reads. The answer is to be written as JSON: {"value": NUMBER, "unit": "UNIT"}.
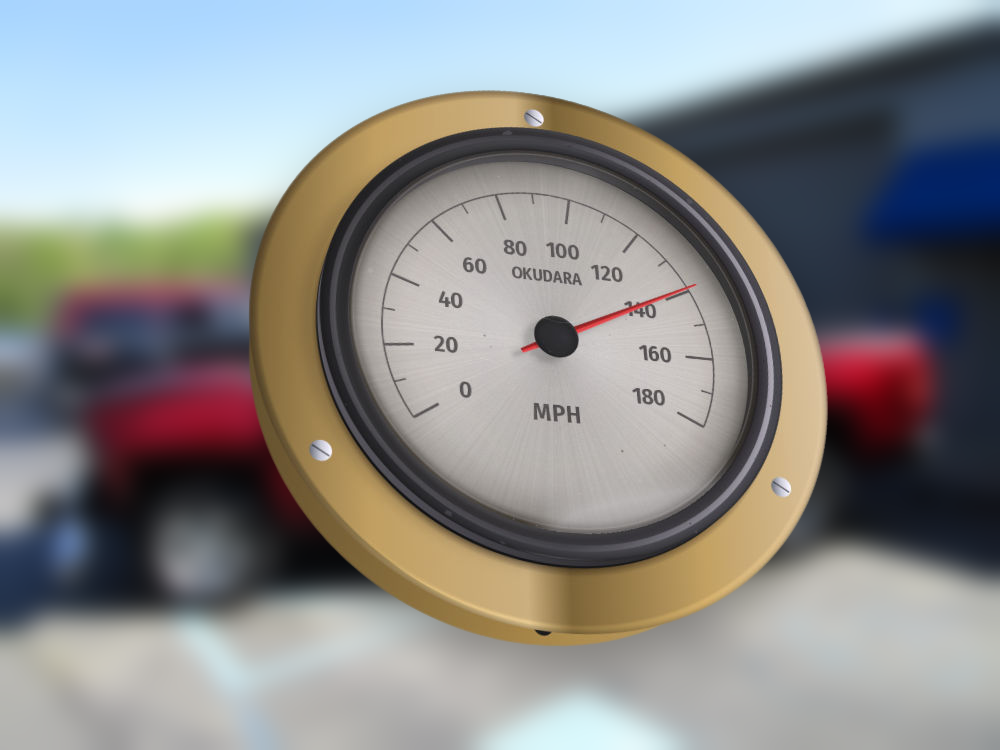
{"value": 140, "unit": "mph"}
